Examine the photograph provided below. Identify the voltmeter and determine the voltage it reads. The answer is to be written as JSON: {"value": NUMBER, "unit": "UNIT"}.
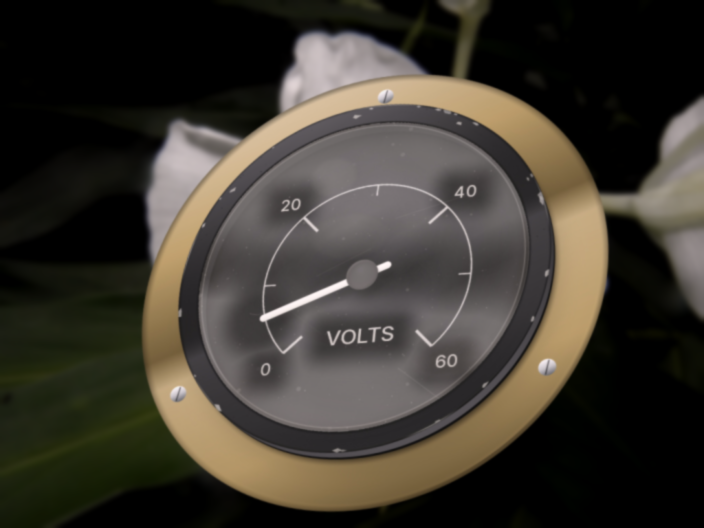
{"value": 5, "unit": "V"}
